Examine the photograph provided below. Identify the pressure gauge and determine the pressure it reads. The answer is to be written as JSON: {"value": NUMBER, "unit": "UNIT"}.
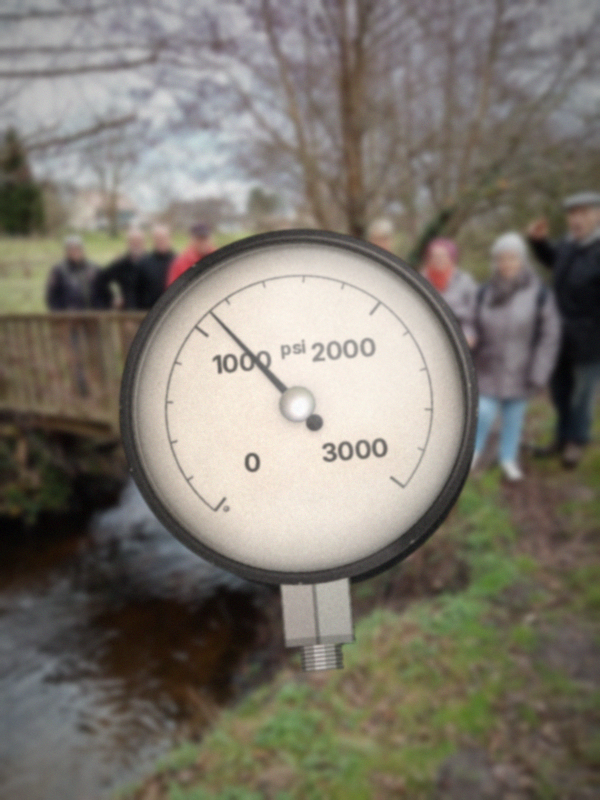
{"value": 1100, "unit": "psi"}
